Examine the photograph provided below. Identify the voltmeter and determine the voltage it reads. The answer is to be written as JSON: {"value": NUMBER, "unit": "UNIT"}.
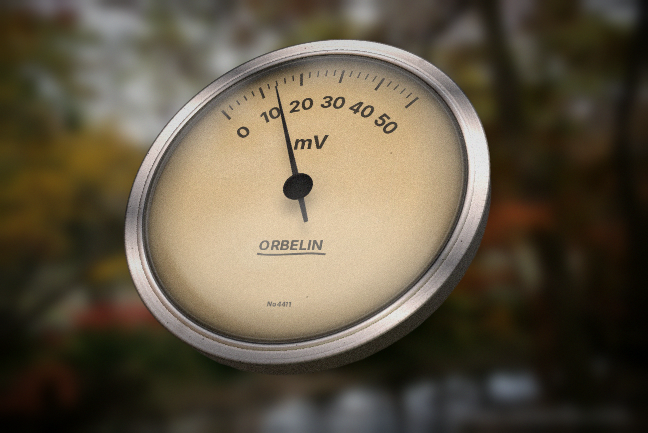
{"value": 14, "unit": "mV"}
